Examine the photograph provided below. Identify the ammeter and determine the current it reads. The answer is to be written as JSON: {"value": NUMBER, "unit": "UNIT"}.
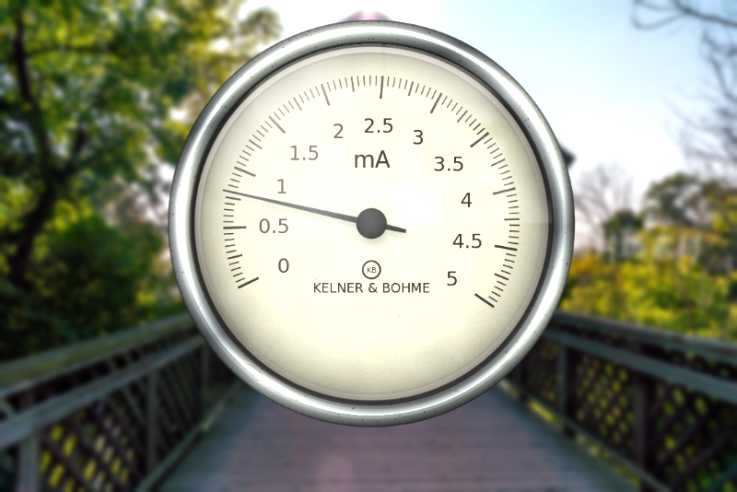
{"value": 0.8, "unit": "mA"}
